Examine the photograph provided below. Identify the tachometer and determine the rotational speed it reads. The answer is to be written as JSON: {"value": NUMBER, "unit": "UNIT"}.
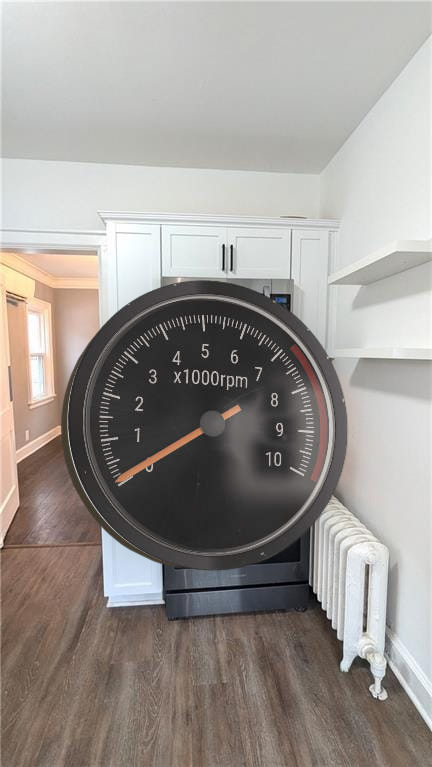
{"value": 100, "unit": "rpm"}
